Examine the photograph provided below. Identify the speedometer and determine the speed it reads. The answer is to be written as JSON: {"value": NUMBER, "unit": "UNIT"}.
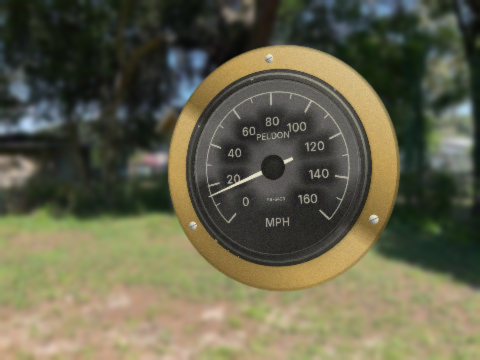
{"value": 15, "unit": "mph"}
